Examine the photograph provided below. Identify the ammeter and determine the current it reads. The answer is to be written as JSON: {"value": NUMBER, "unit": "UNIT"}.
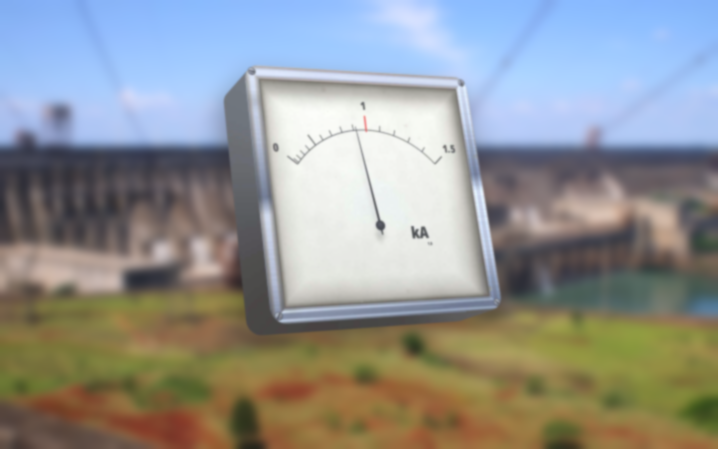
{"value": 0.9, "unit": "kA"}
